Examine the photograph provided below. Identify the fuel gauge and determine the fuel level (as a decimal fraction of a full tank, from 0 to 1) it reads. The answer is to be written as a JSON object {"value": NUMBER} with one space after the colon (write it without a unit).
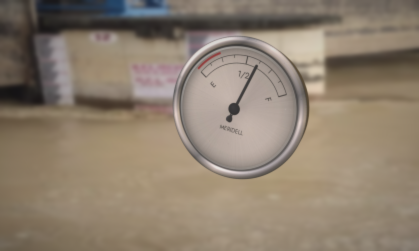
{"value": 0.625}
